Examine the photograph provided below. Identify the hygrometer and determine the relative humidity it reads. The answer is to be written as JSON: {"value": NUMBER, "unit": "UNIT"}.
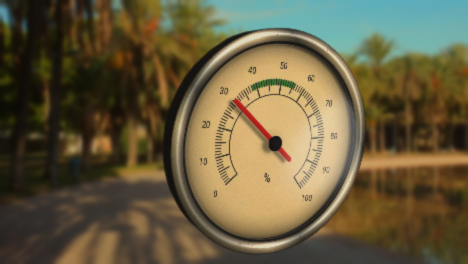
{"value": 30, "unit": "%"}
